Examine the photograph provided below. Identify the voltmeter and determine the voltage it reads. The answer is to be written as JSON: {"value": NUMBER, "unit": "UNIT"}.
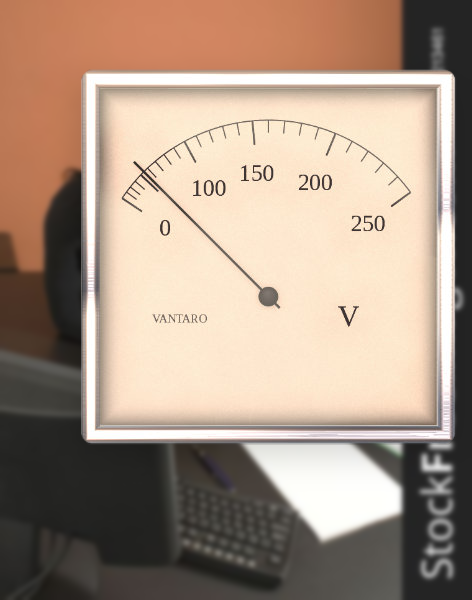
{"value": 55, "unit": "V"}
